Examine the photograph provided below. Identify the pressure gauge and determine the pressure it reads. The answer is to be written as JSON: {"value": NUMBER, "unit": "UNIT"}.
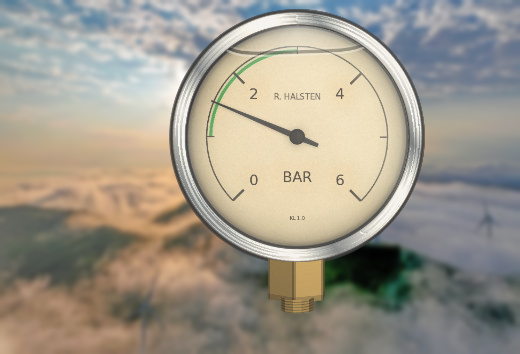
{"value": 1.5, "unit": "bar"}
